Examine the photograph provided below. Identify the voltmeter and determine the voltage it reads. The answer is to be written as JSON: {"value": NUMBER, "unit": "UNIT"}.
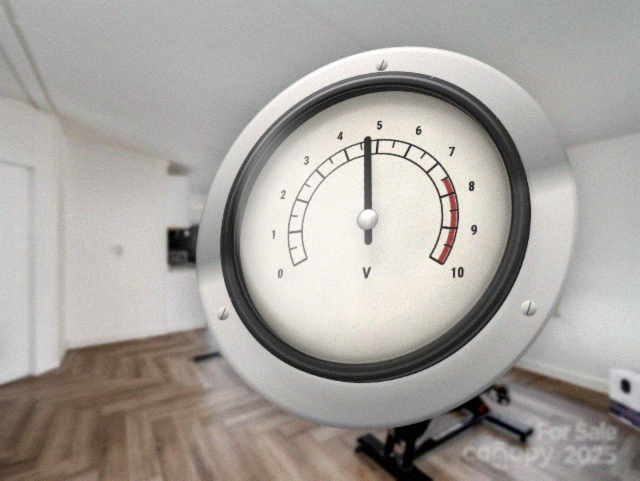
{"value": 4.75, "unit": "V"}
